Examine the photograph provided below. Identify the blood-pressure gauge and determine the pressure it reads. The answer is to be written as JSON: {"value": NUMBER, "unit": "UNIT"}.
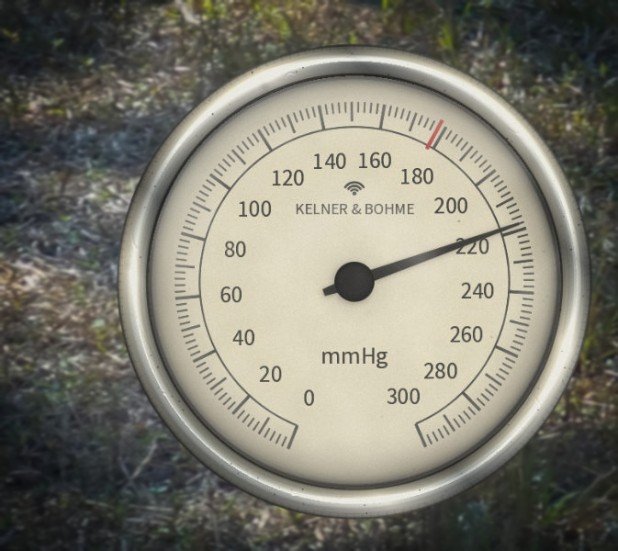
{"value": 218, "unit": "mmHg"}
